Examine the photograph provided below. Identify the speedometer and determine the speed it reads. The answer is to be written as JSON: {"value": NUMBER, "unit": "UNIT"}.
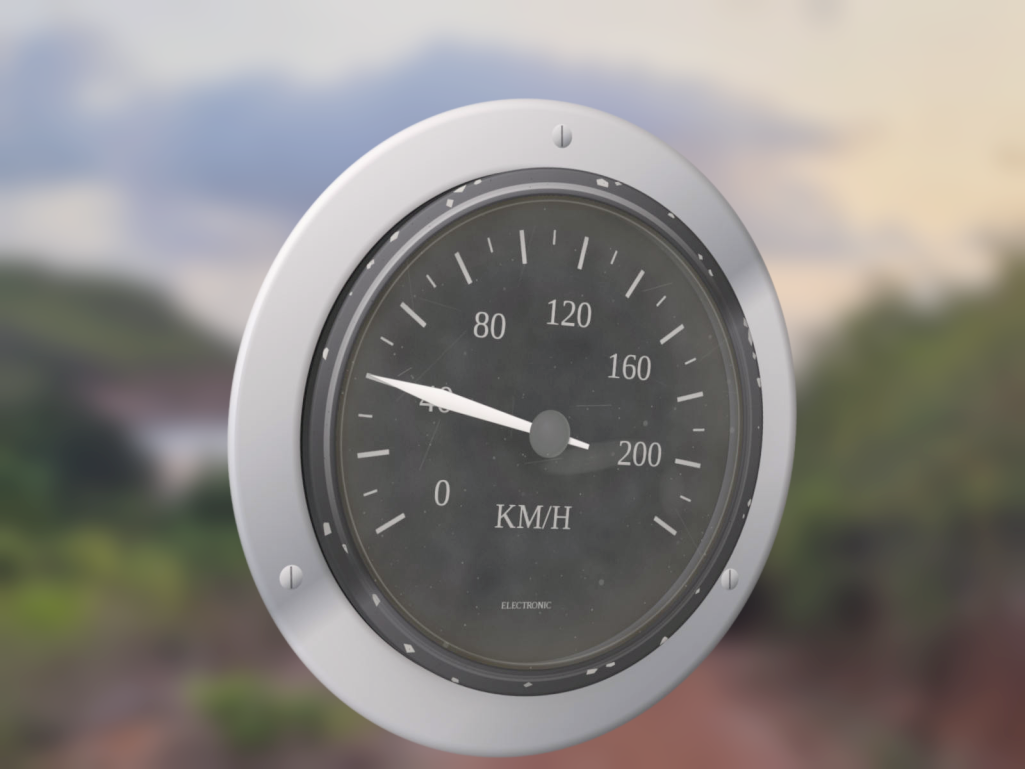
{"value": 40, "unit": "km/h"}
